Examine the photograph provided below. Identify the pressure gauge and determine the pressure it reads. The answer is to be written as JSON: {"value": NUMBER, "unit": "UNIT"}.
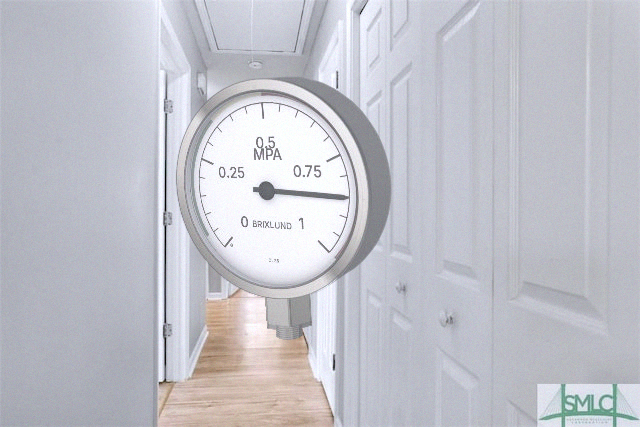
{"value": 0.85, "unit": "MPa"}
